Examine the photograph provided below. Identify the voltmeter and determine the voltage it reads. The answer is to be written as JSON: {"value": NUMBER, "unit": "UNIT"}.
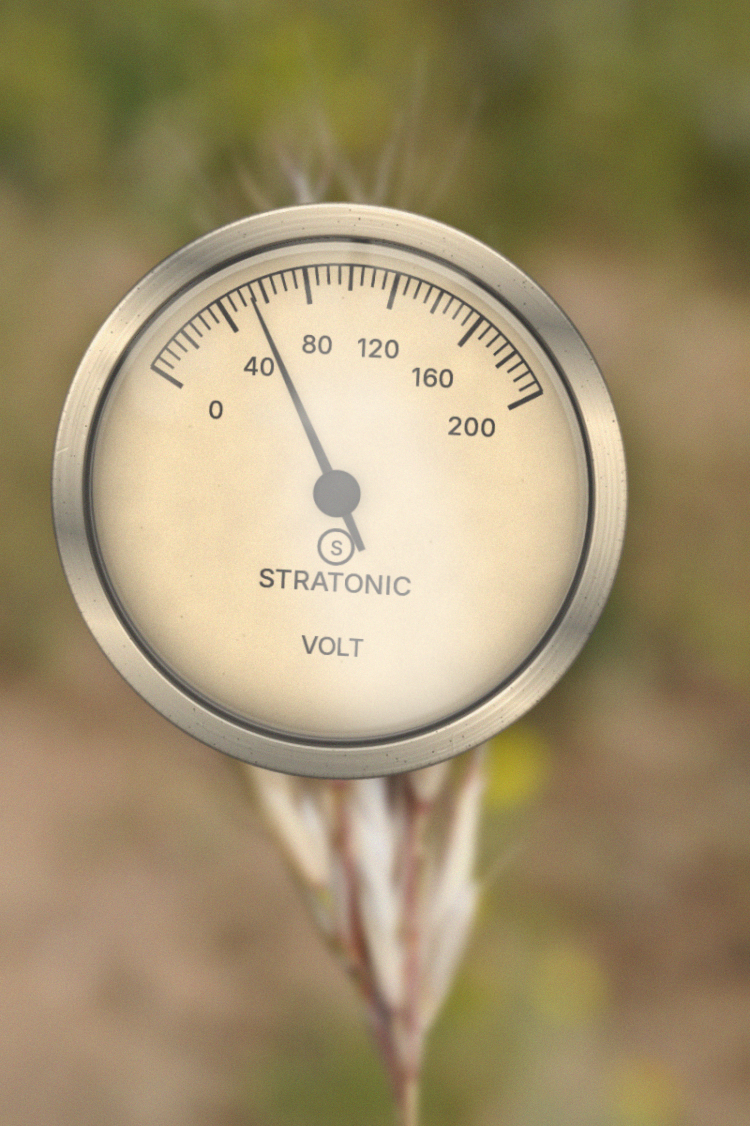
{"value": 55, "unit": "V"}
